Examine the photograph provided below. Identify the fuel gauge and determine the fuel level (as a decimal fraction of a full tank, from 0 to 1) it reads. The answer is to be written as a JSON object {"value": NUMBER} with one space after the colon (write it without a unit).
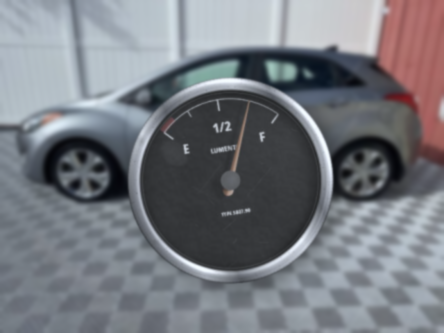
{"value": 0.75}
